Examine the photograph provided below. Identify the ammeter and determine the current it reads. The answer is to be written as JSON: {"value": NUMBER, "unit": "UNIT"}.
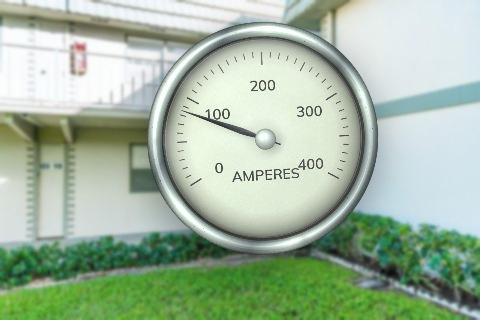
{"value": 85, "unit": "A"}
